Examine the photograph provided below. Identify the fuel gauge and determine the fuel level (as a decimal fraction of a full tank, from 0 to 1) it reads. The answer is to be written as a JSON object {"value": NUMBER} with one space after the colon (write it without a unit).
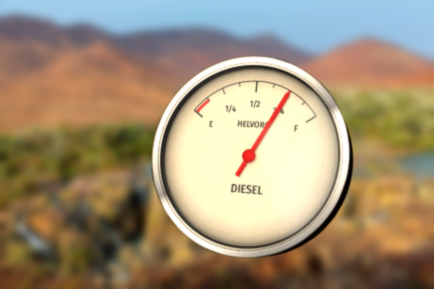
{"value": 0.75}
